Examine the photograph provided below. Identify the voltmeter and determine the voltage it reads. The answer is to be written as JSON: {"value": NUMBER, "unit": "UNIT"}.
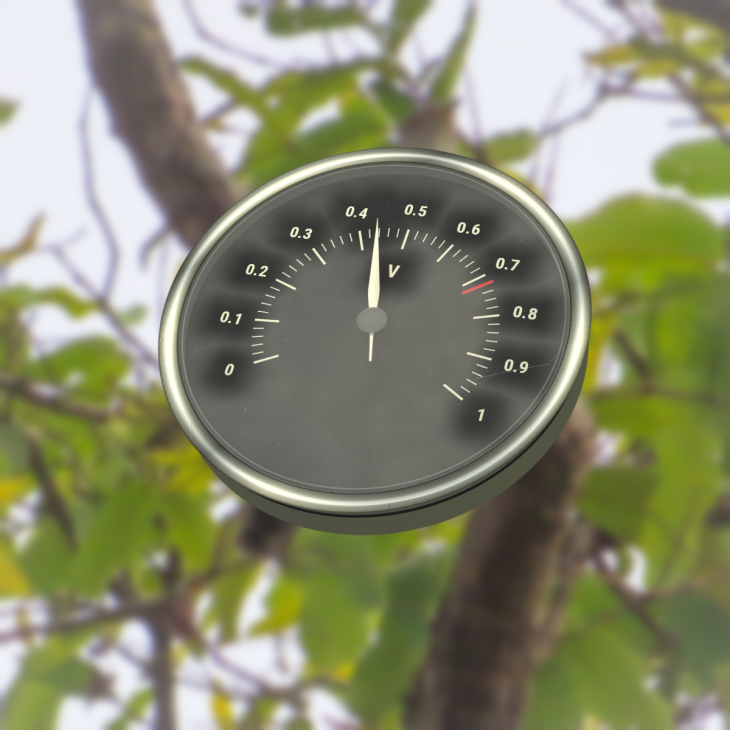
{"value": 0.44, "unit": "V"}
